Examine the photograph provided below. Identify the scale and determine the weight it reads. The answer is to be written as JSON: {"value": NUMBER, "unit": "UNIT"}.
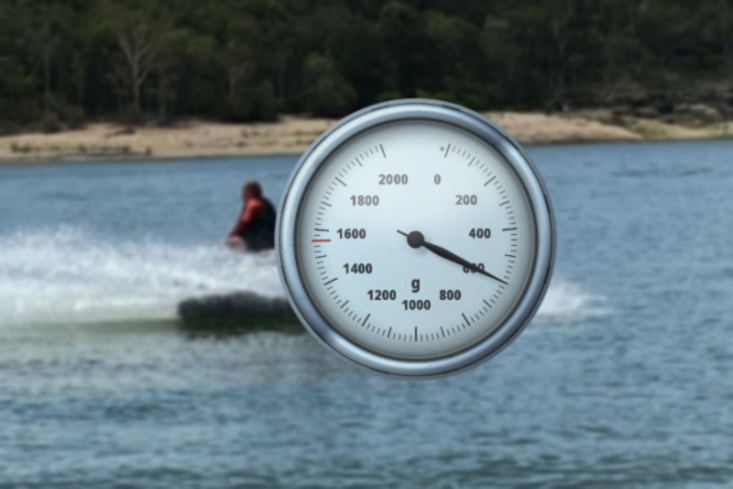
{"value": 600, "unit": "g"}
